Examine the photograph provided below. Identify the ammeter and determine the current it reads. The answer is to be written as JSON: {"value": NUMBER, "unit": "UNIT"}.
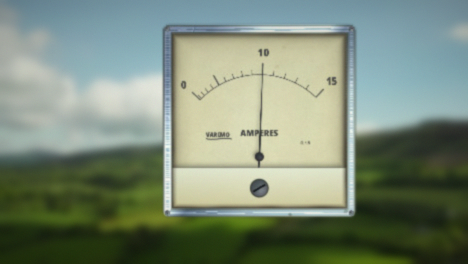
{"value": 10, "unit": "A"}
